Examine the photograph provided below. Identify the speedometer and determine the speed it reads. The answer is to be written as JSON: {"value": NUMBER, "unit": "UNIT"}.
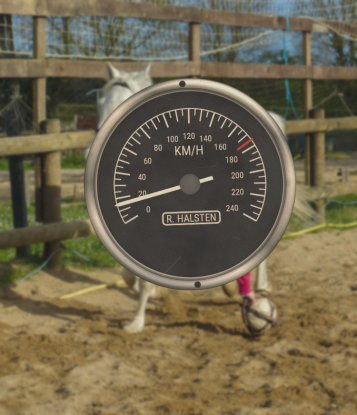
{"value": 15, "unit": "km/h"}
